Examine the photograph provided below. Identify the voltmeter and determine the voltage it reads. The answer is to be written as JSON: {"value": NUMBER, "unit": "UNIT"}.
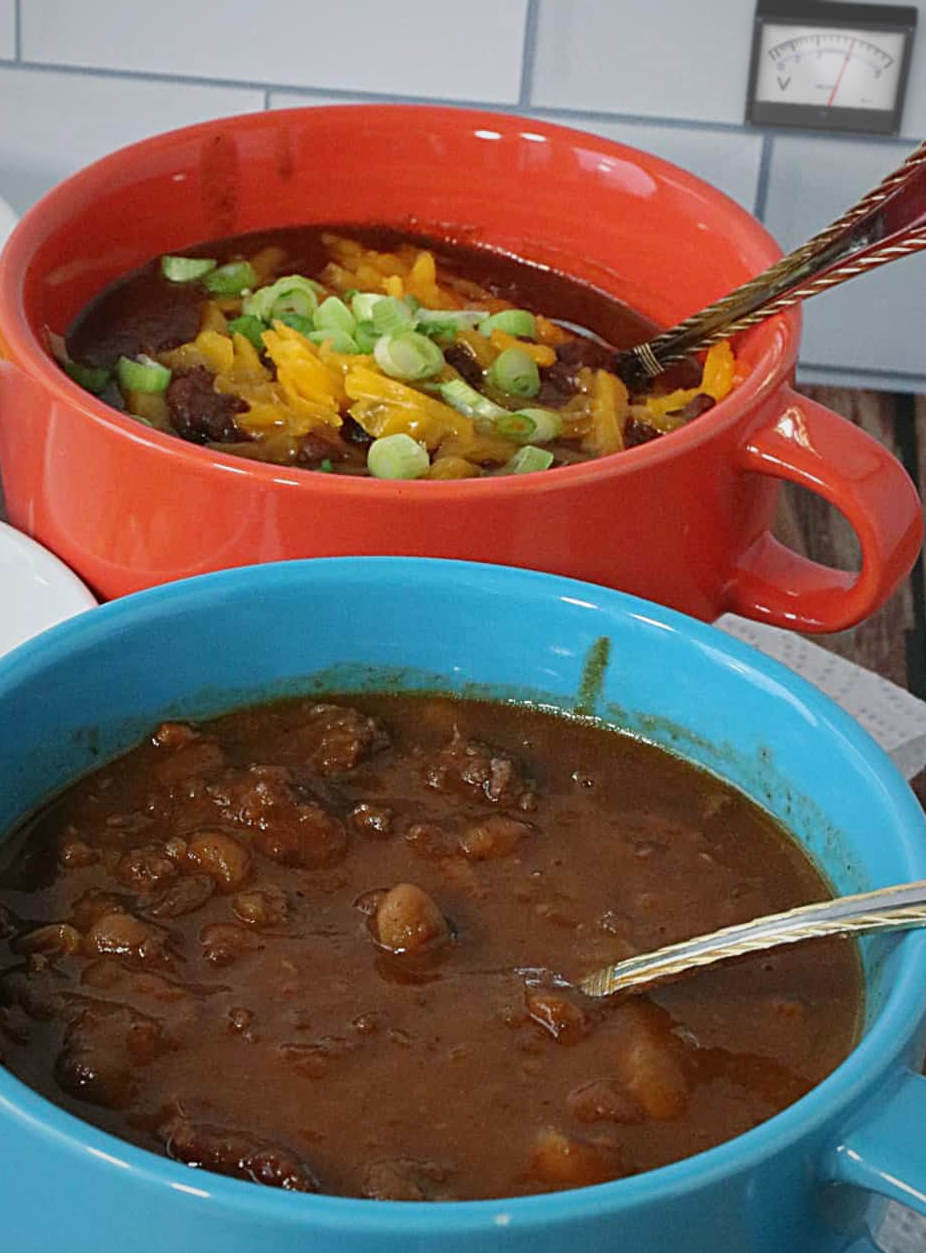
{"value": 4, "unit": "V"}
